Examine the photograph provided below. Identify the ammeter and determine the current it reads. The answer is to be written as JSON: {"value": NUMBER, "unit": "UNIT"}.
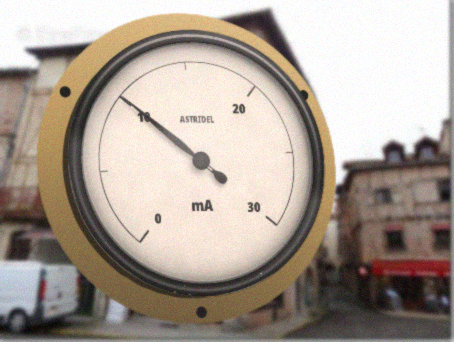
{"value": 10, "unit": "mA"}
